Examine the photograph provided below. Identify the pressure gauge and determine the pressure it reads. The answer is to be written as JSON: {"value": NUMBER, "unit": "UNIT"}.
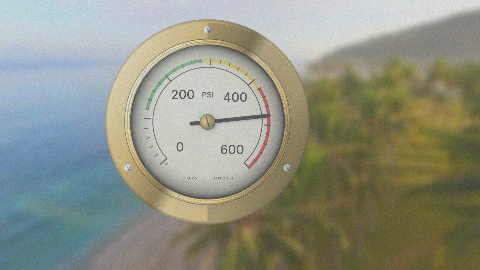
{"value": 480, "unit": "psi"}
